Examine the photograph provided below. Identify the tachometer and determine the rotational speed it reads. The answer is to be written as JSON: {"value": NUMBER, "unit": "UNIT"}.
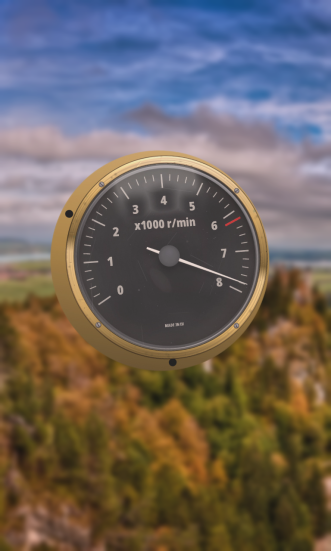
{"value": 7800, "unit": "rpm"}
